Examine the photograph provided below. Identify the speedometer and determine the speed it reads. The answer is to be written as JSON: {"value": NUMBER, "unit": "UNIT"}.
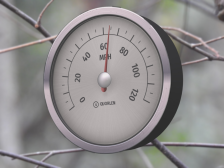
{"value": 65, "unit": "mph"}
